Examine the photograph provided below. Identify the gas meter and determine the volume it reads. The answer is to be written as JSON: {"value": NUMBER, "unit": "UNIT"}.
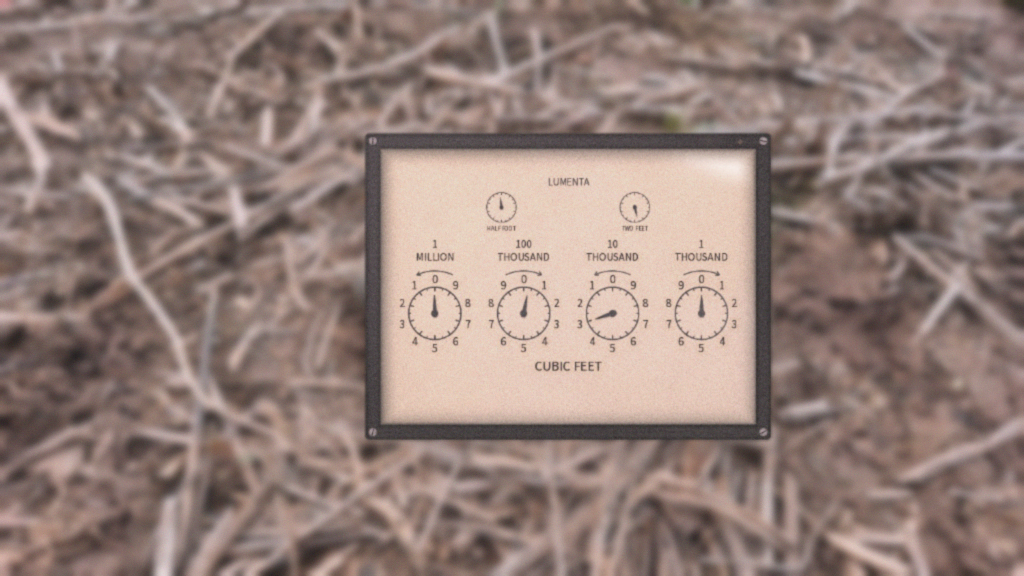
{"value": 3000, "unit": "ft³"}
